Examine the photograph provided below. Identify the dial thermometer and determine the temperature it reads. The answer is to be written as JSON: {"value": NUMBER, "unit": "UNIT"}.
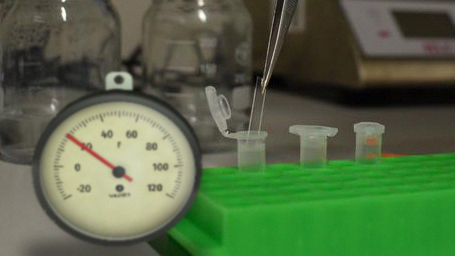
{"value": 20, "unit": "°F"}
